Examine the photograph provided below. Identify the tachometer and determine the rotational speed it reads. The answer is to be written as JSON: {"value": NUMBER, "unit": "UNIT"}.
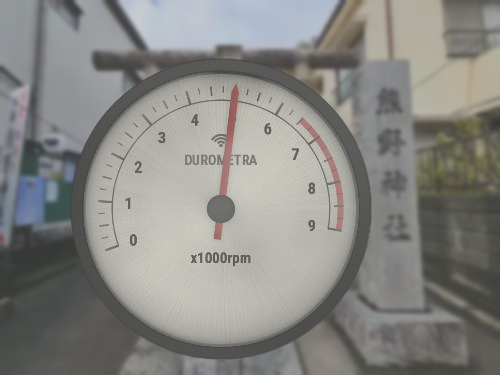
{"value": 5000, "unit": "rpm"}
